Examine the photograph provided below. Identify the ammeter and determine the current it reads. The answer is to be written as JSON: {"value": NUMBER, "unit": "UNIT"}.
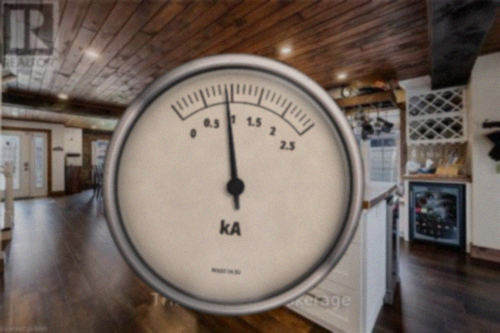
{"value": 0.9, "unit": "kA"}
